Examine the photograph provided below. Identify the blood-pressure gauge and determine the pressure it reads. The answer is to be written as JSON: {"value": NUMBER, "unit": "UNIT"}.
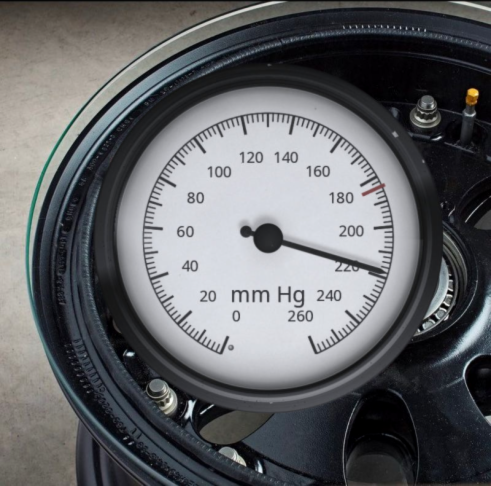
{"value": 218, "unit": "mmHg"}
